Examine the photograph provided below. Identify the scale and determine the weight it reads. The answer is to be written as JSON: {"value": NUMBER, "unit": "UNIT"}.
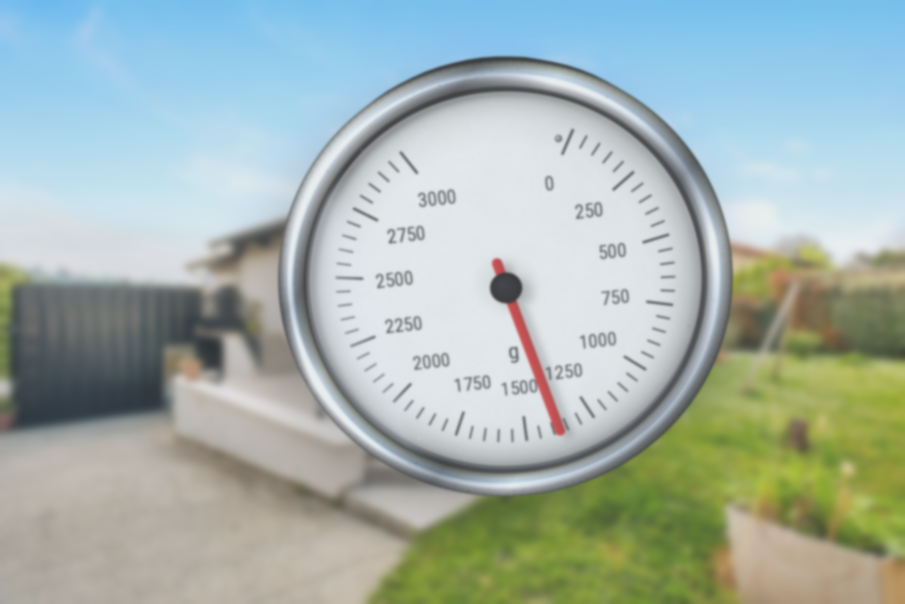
{"value": 1375, "unit": "g"}
